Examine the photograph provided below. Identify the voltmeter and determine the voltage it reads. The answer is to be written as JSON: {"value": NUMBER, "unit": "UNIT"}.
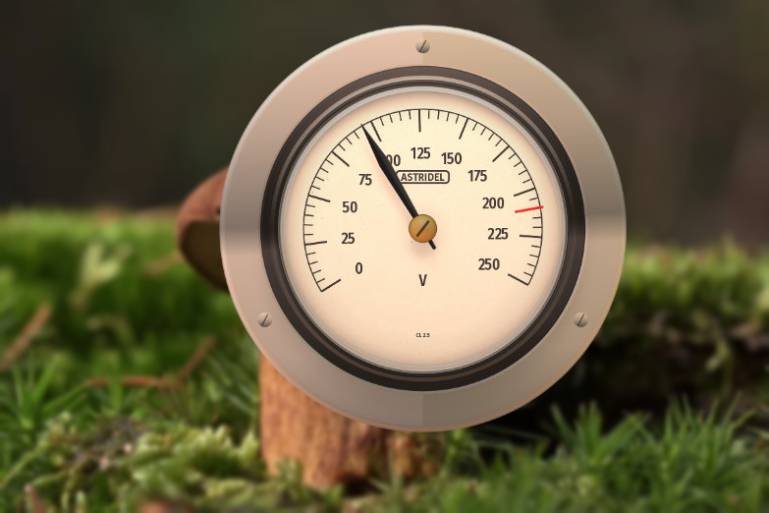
{"value": 95, "unit": "V"}
